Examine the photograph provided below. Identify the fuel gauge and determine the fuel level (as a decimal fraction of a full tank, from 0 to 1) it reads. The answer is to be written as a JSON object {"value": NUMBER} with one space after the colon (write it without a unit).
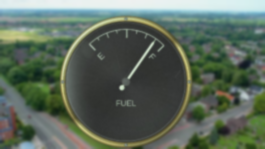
{"value": 0.875}
